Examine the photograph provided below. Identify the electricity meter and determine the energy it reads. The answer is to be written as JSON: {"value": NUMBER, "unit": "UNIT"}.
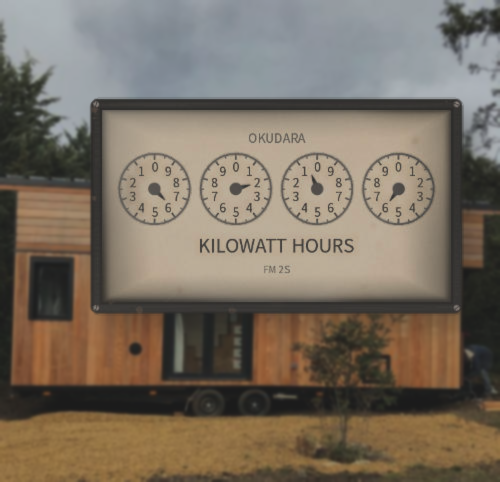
{"value": 6206, "unit": "kWh"}
